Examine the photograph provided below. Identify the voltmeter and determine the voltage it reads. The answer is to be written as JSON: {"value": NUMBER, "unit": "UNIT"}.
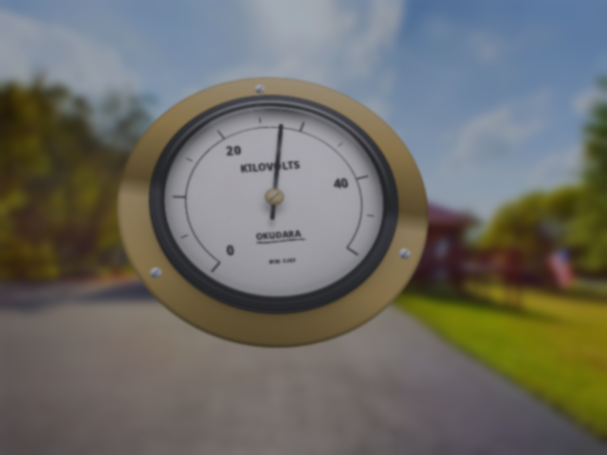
{"value": 27.5, "unit": "kV"}
